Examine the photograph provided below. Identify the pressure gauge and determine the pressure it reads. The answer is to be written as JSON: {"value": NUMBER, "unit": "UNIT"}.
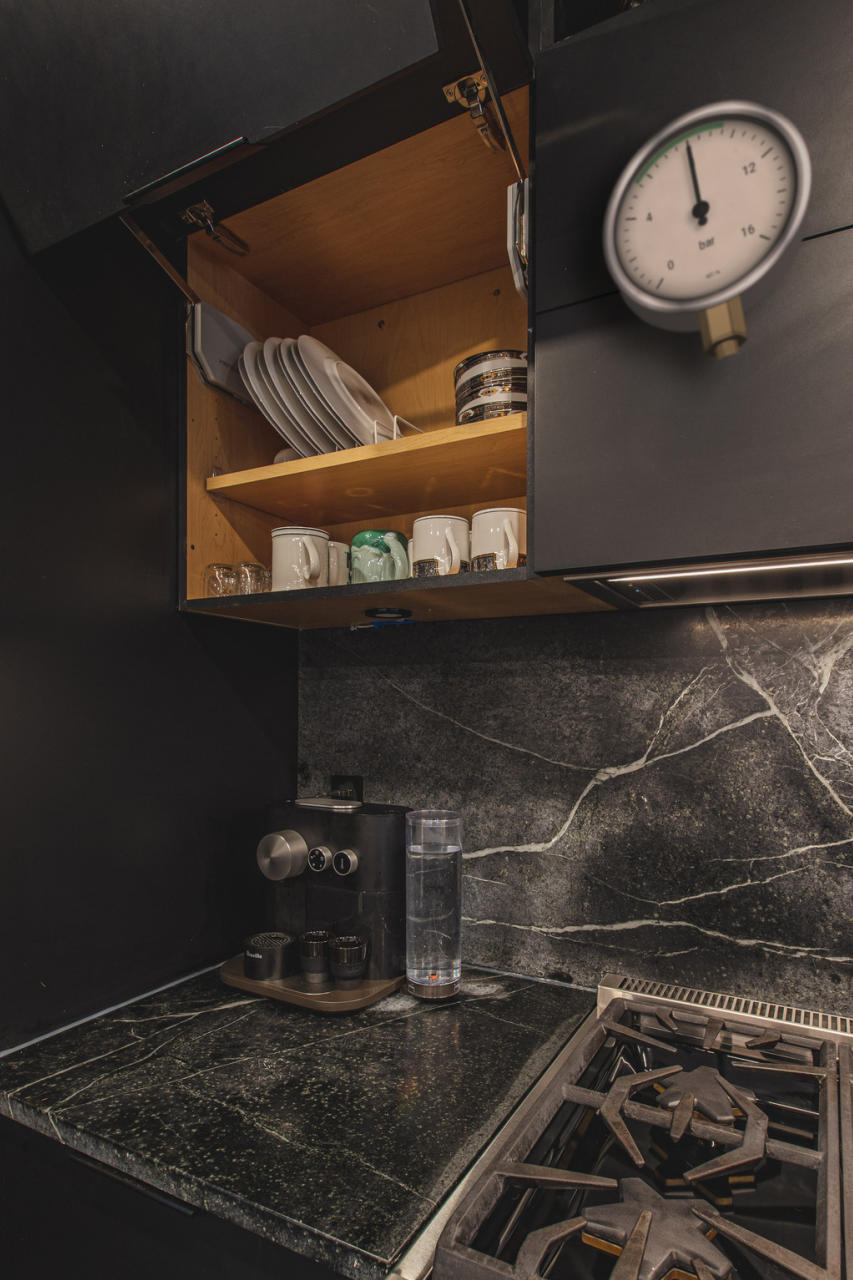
{"value": 8, "unit": "bar"}
